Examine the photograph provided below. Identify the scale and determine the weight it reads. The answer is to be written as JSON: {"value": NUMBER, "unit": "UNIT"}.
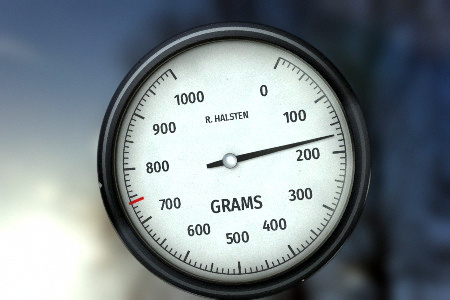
{"value": 170, "unit": "g"}
